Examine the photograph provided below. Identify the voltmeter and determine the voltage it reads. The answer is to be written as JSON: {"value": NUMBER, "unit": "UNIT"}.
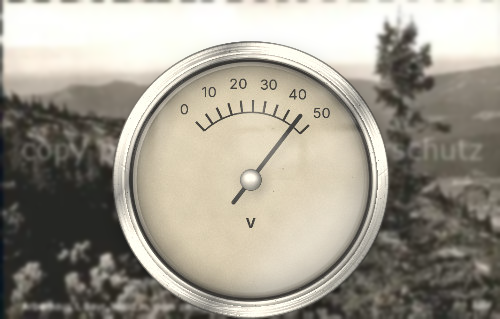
{"value": 45, "unit": "V"}
